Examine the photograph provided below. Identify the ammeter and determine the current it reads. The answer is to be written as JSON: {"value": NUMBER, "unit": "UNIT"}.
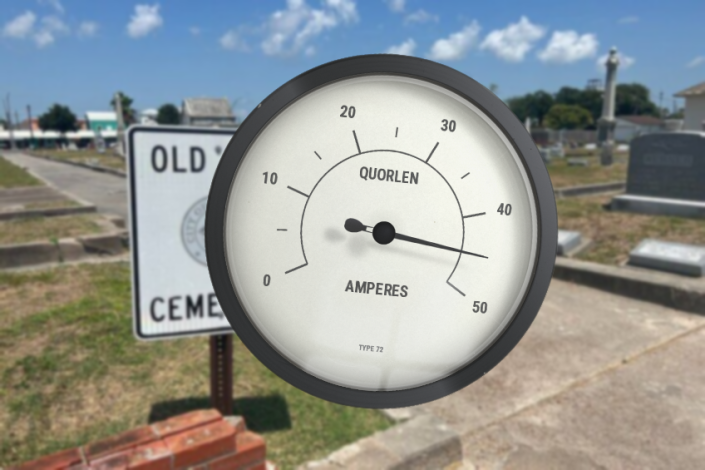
{"value": 45, "unit": "A"}
